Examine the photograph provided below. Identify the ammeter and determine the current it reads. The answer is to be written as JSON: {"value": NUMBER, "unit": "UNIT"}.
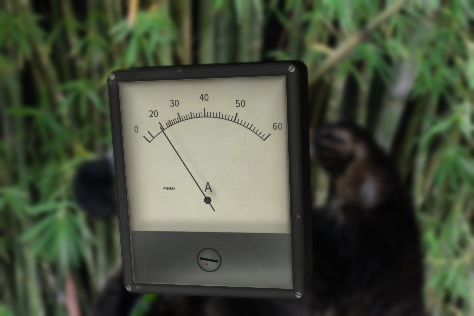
{"value": 20, "unit": "A"}
